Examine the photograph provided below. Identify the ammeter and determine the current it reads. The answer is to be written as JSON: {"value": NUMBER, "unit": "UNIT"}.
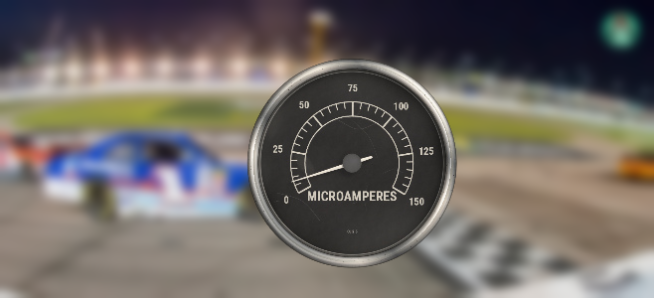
{"value": 7.5, "unit": "µA"}
